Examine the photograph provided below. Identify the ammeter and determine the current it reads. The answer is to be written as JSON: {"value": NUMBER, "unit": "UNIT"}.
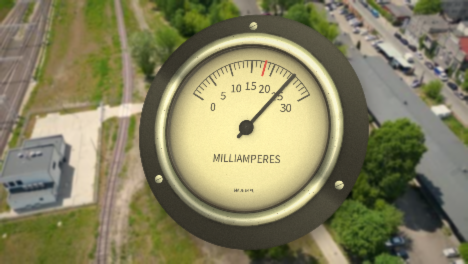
{"value": 25, "unit": "mA"}
